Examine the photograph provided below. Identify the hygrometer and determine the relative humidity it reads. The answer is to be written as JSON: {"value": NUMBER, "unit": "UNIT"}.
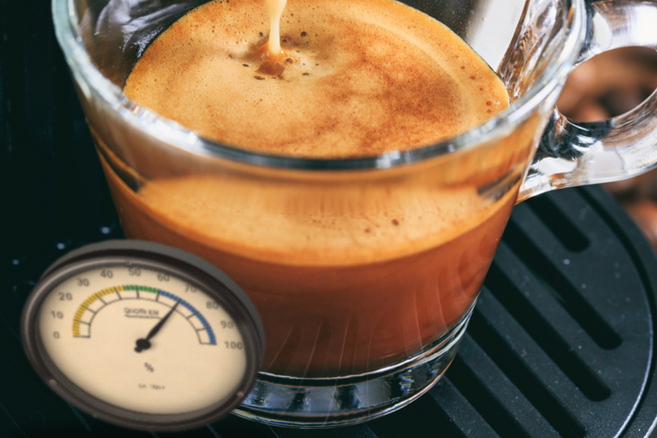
{"value": 70, "unit": "%"}
